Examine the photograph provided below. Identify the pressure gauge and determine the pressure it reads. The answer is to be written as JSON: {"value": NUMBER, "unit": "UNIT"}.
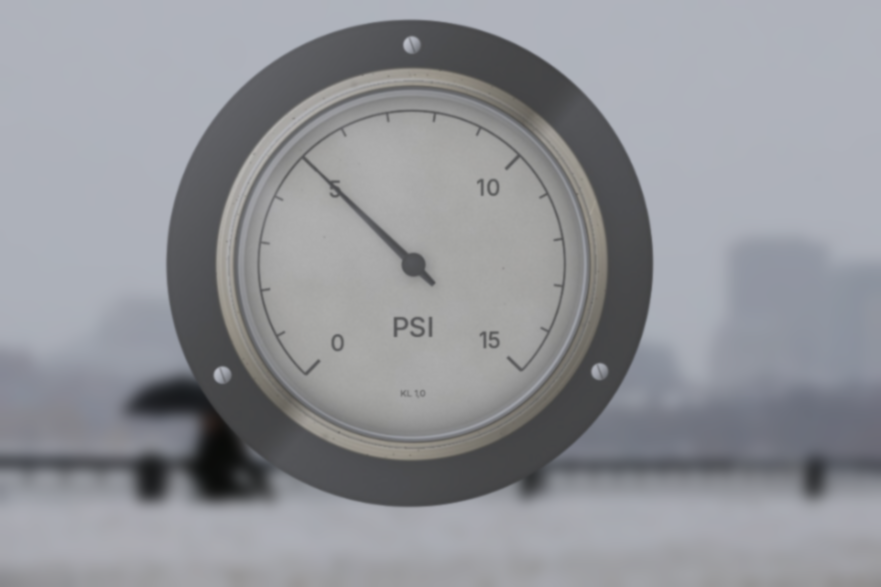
{"value": 5, "unit": "psi"}
